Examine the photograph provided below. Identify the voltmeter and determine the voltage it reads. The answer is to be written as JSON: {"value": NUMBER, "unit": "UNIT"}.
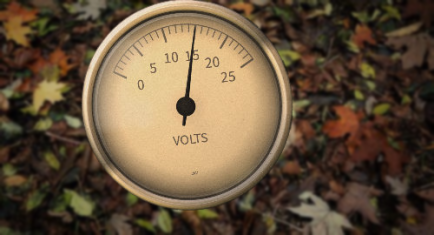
{"value": 15, "unit": "V"}
